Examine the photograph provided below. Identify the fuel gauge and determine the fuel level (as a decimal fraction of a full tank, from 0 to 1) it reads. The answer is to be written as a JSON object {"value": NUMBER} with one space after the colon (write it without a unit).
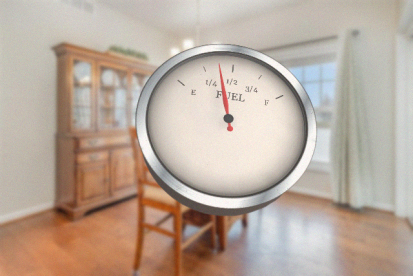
{"value": 0.375}
